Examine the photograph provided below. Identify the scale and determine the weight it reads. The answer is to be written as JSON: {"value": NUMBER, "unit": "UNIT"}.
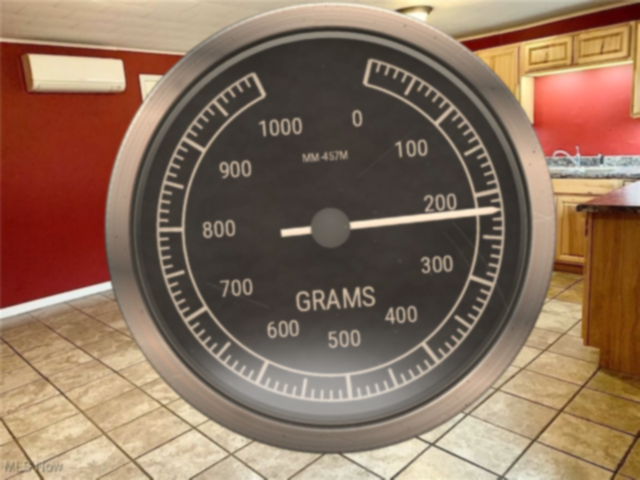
{"value": 220, "unit": "g"}
